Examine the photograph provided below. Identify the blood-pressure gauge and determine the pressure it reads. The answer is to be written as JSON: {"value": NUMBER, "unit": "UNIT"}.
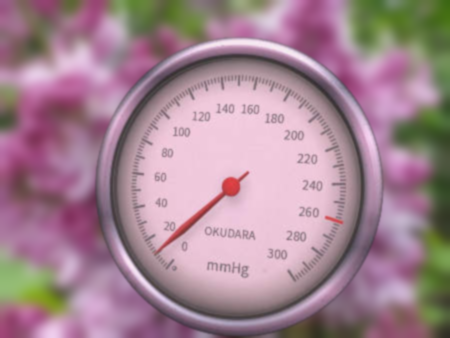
{"value": 10, "unit": "mmHg"}
